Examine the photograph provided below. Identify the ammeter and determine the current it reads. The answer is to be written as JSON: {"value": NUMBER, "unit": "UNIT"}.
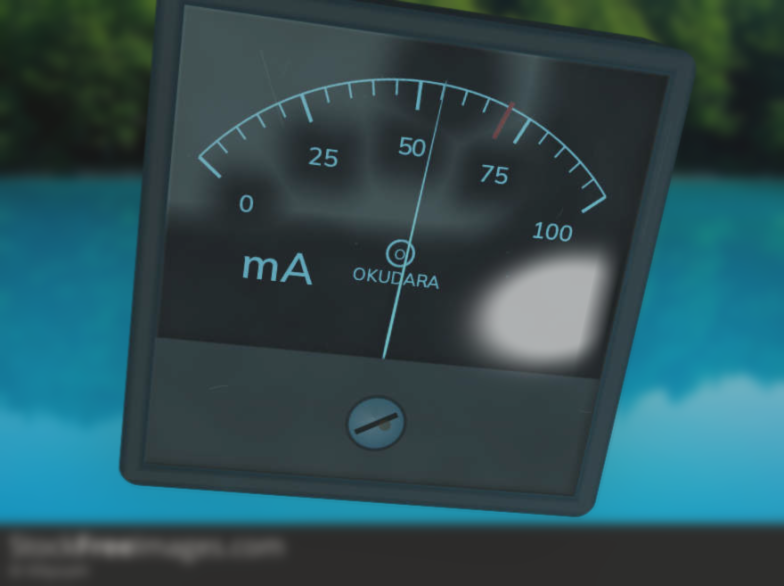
{"value": 55, "unit": "mA"}
